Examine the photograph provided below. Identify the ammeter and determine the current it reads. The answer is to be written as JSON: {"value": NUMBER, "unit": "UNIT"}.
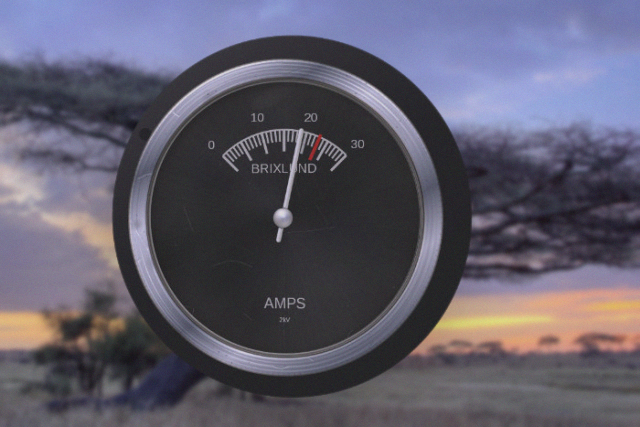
{"value": 19, "unit": "A"}
